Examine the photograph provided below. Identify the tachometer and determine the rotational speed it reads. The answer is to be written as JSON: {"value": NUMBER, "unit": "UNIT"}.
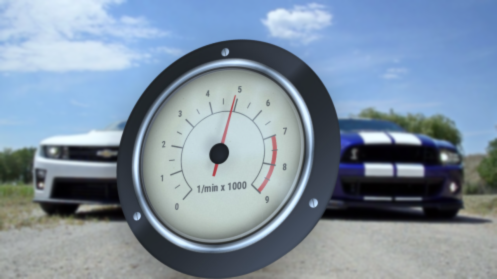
{"value": 5000, "unit": "rpm"}
